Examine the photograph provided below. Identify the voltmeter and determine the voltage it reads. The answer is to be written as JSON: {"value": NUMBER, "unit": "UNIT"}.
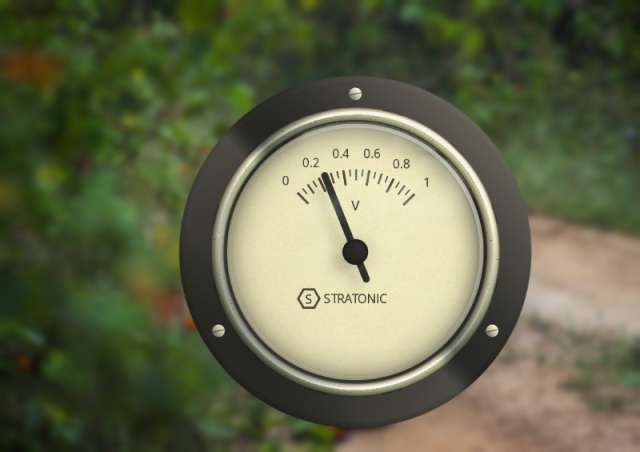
{"value": 0.25, "unit": "V"}
